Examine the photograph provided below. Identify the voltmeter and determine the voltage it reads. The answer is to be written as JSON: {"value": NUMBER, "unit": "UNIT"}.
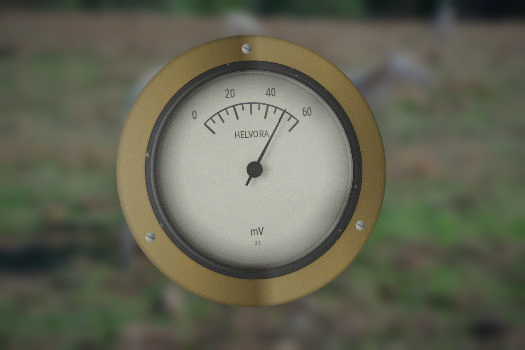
{"value": 50, "unit": "mV"}
